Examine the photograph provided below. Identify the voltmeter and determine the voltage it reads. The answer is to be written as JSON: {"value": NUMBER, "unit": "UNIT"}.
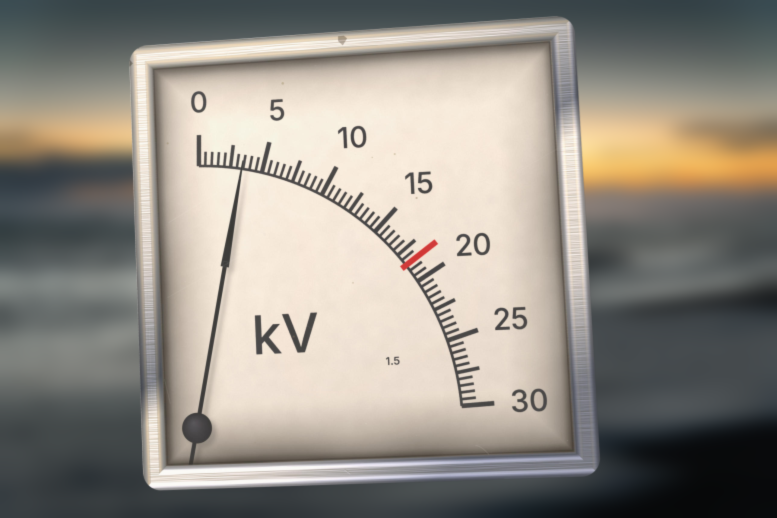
{"value": 3.5, "unit": "kV"}
